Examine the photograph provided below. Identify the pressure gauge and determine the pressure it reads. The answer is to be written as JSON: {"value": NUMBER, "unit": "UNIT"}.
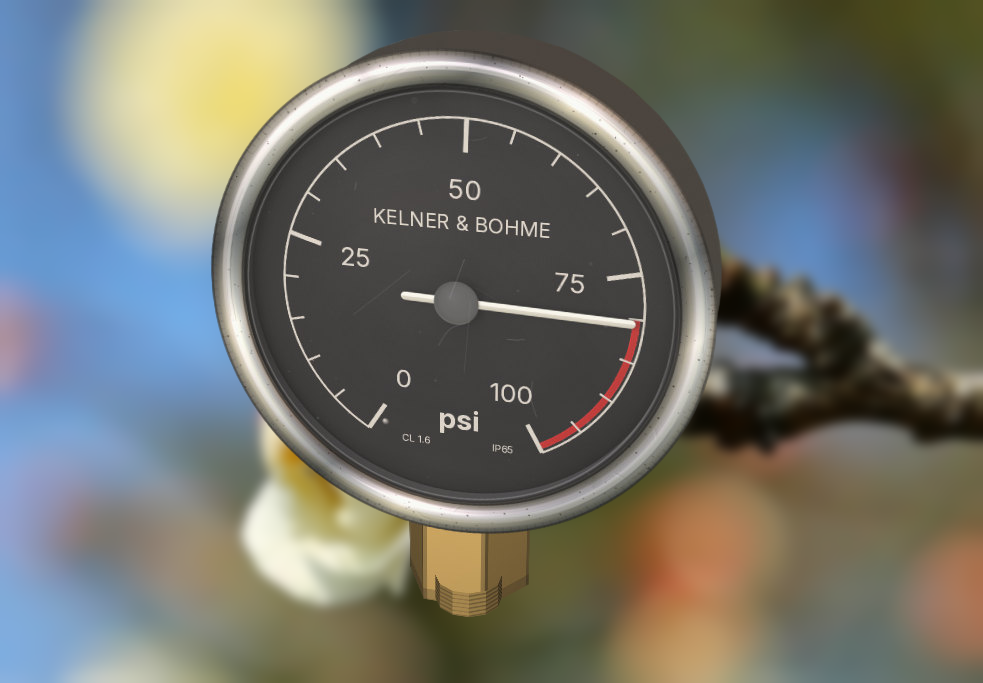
{"value": 80, "unit": "psi"}
